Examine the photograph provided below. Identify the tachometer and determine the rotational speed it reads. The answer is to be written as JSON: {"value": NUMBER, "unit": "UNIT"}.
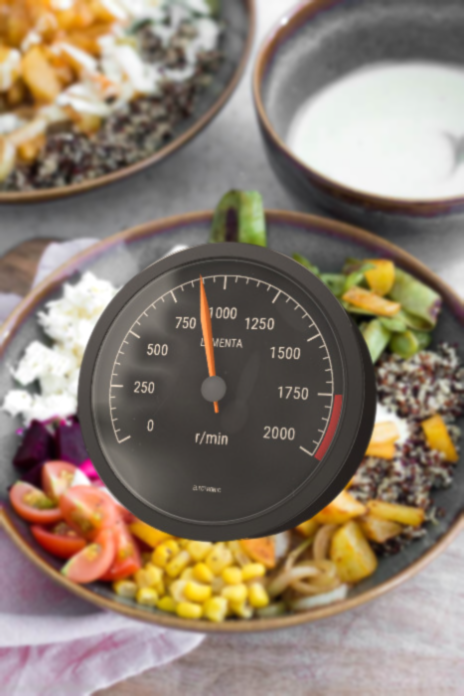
{"value": 900, "unit": "rpm"}
